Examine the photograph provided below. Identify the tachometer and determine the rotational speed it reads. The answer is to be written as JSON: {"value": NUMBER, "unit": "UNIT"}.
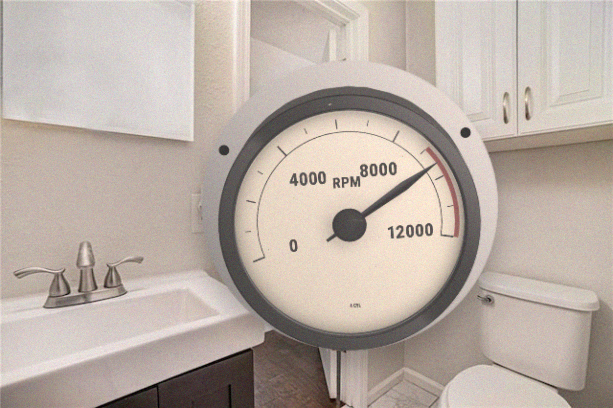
{"value": 9500, "unit": "rpm"}
